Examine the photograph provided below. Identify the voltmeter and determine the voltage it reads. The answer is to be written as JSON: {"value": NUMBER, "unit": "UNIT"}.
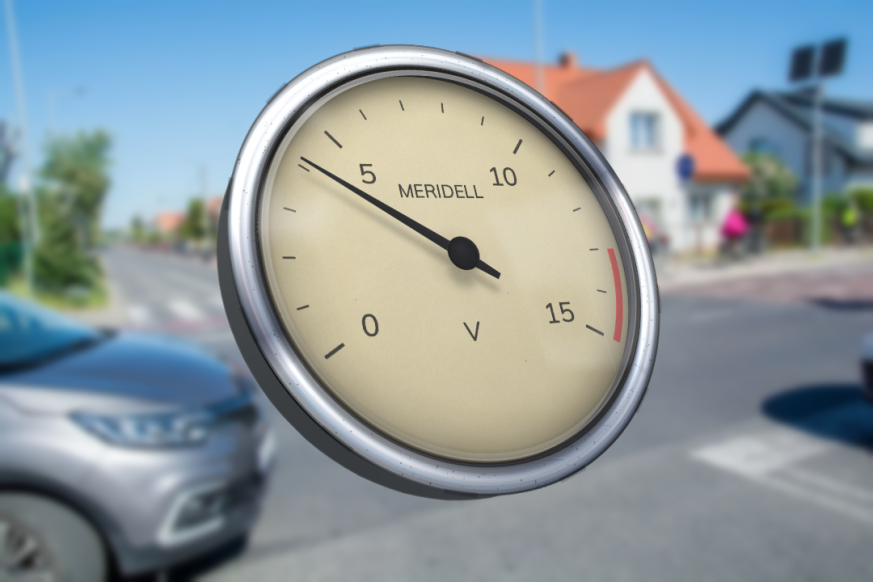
{"value": 4, "unit": "V"}
